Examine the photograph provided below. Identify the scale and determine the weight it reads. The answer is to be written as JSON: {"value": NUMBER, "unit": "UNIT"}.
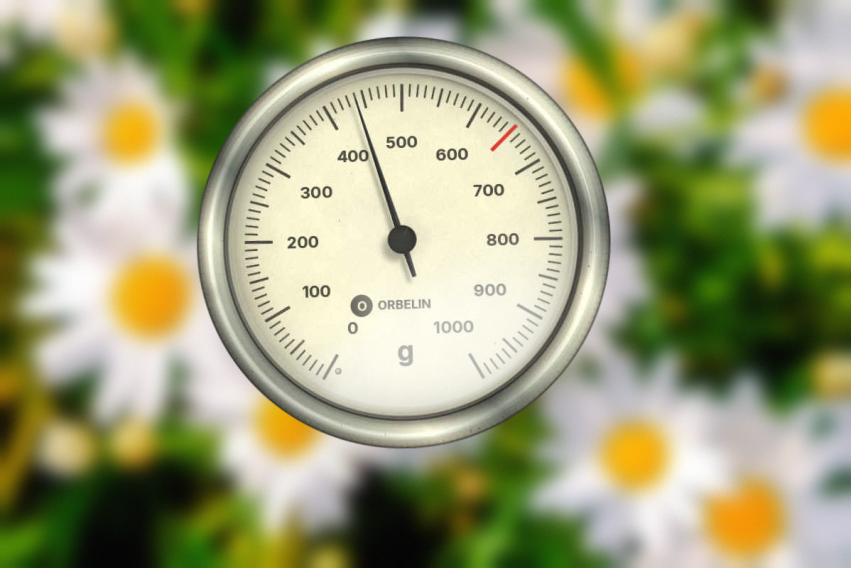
{"value": 440, "unit": "g"}
